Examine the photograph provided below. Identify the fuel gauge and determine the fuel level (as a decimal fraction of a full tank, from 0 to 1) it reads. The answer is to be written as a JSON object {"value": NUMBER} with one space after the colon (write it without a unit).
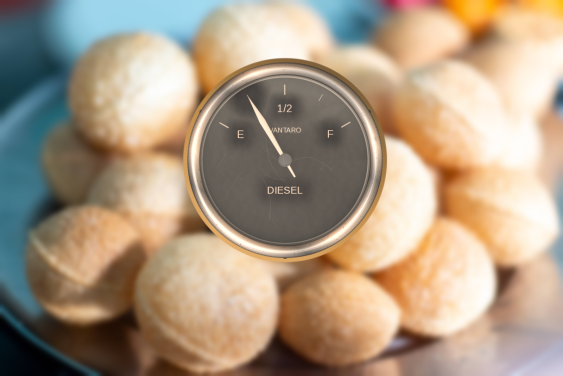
{"value": 0.25}
